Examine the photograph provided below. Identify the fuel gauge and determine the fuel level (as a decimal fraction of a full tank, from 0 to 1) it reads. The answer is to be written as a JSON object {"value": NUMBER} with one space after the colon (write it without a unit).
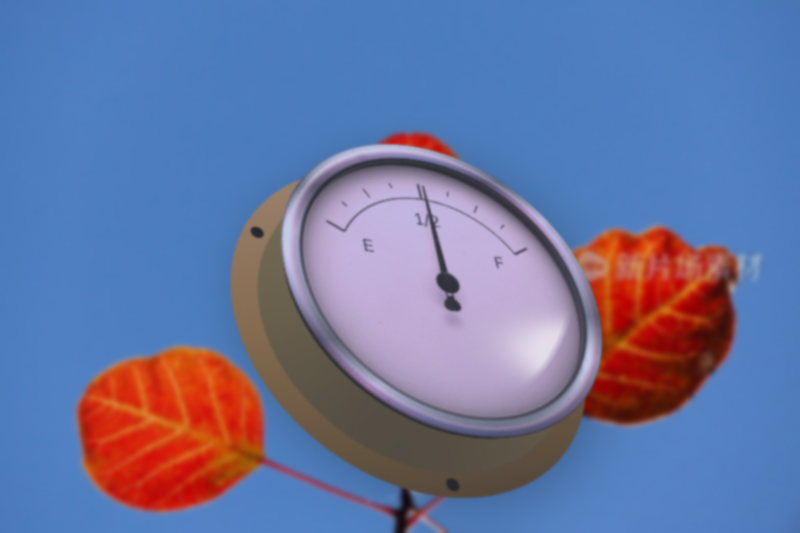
{"value": 0.5}
